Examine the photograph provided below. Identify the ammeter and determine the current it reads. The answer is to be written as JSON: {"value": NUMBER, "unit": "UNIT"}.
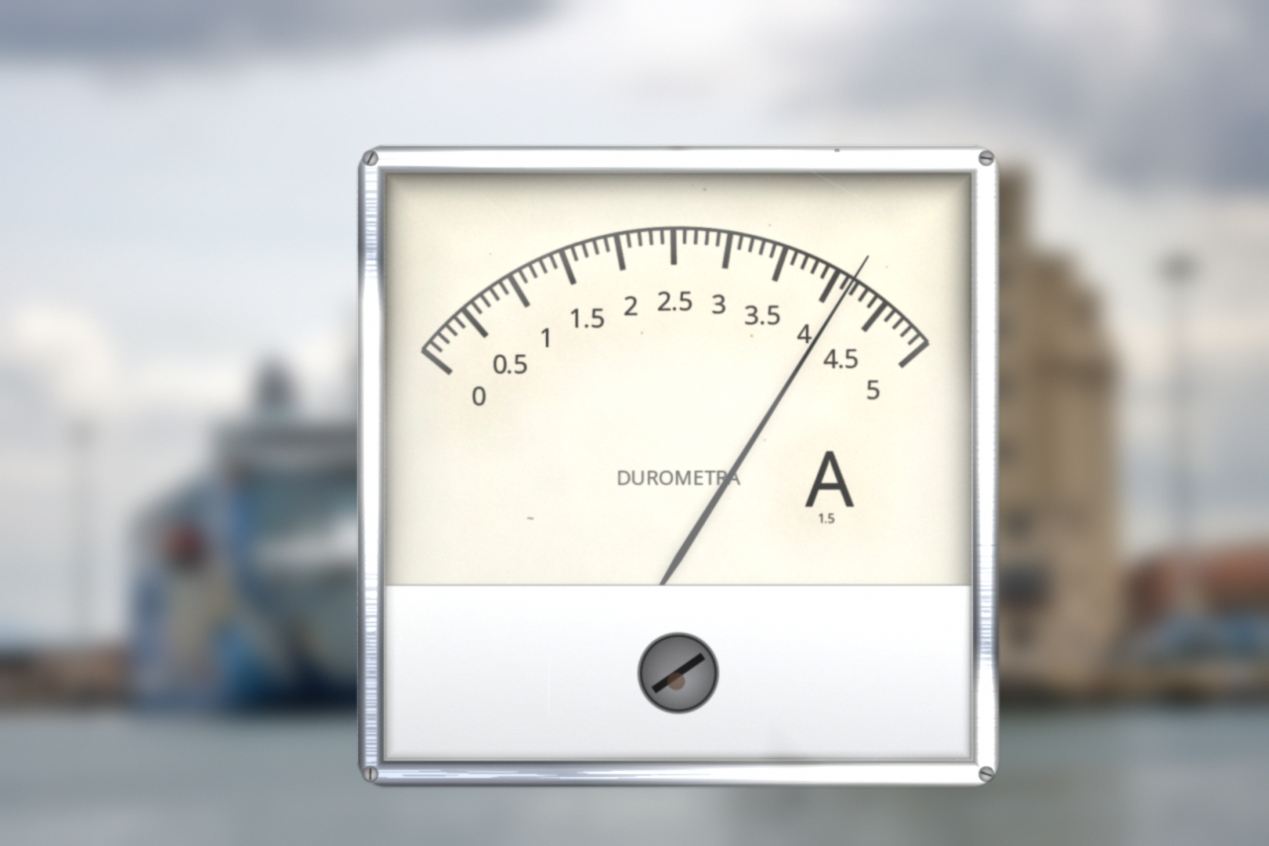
{"value": 4.15, "unit": "A"}
